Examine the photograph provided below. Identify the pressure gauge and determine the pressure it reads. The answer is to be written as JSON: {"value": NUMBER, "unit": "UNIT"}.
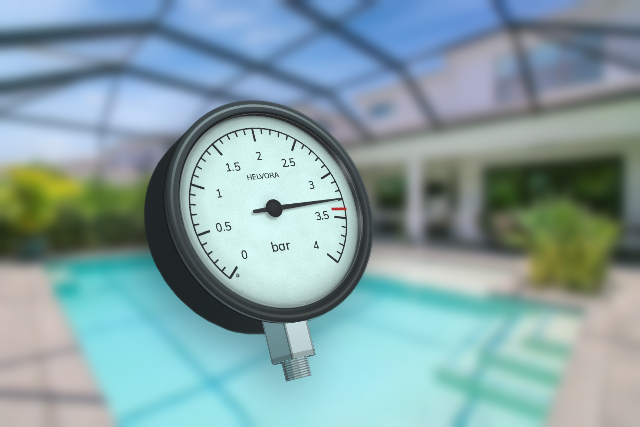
{"value": 3.3, "unit": "bar"}
